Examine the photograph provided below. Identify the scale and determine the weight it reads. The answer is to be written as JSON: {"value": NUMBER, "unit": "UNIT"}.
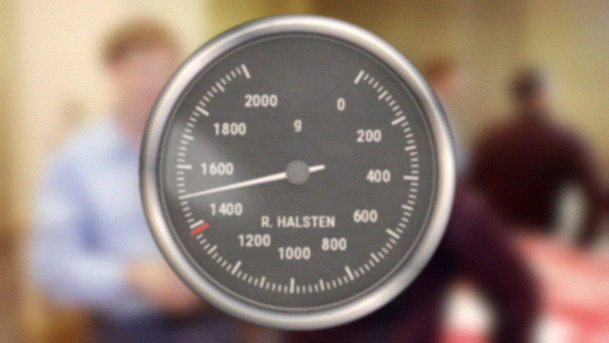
{"value": 1500, "unit": "g"}
